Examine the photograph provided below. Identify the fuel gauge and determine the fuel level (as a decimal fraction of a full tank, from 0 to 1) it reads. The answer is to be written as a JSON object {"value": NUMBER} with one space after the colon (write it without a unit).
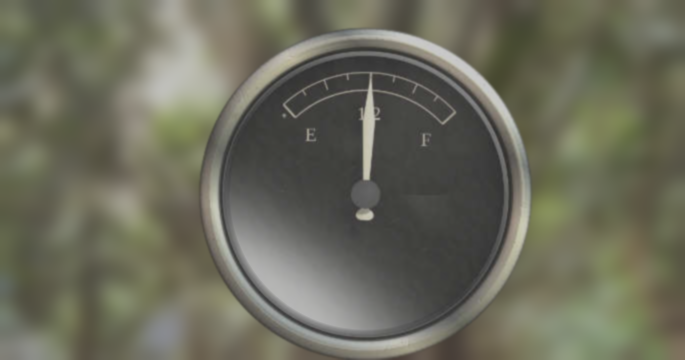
{"value": 0.5}
